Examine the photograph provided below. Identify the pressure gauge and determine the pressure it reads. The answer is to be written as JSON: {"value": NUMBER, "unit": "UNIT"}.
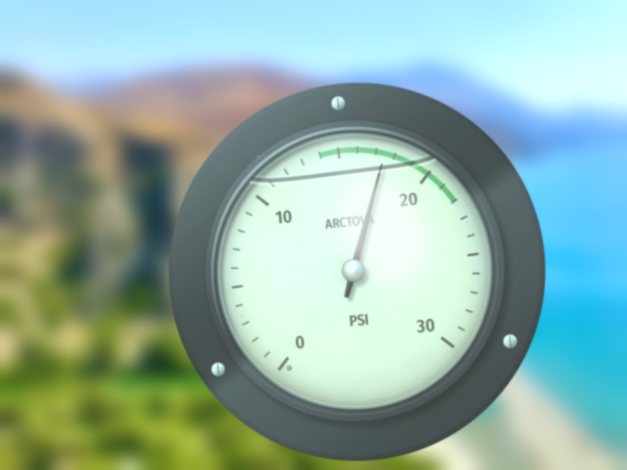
{"value": 17.5, "unit": "psi"}
